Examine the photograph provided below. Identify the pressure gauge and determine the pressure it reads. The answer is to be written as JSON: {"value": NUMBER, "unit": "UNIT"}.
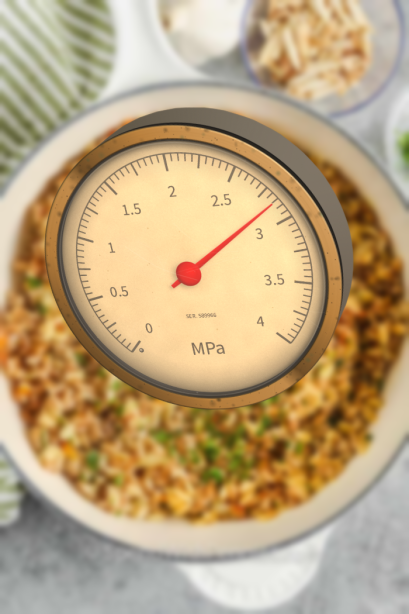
{"value": 2.85, "unit": "MPa"}
